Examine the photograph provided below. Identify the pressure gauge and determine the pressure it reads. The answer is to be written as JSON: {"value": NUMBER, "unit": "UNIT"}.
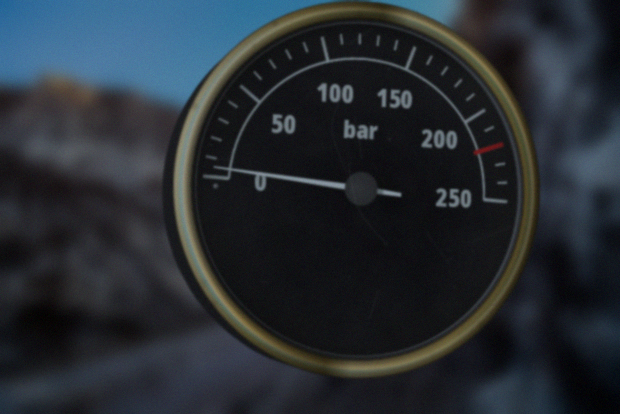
{"value": 5, "unit": "bar"}
